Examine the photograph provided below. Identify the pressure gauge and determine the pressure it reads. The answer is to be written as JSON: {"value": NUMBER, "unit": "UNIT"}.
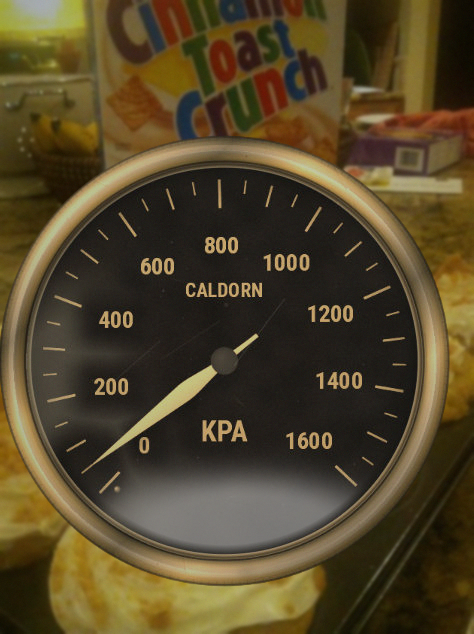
{"value": 50, "unit": "kPa"}
